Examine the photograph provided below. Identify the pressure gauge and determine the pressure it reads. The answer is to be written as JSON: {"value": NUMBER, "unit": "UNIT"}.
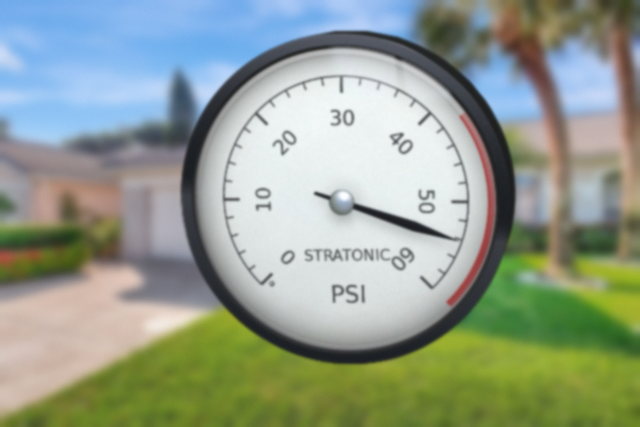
{"value": 54, "unit": "psi"}
